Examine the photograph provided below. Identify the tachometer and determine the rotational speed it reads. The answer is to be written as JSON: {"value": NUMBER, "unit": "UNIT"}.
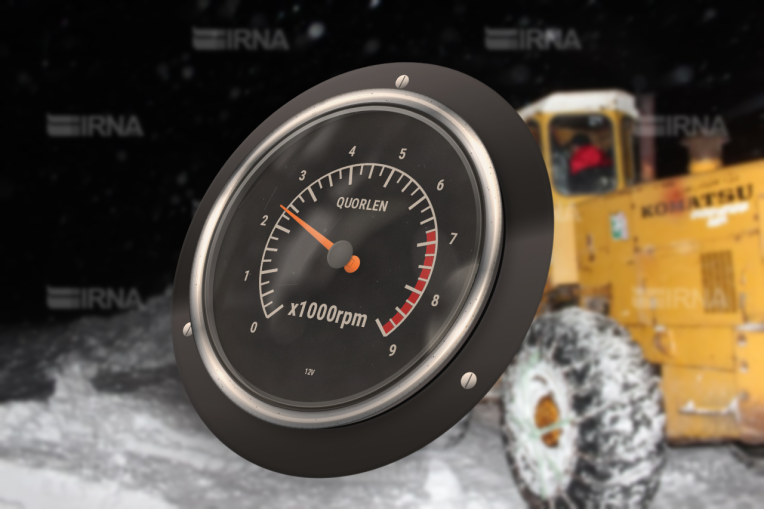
{"value": 2375, "unit": "rpm"}
